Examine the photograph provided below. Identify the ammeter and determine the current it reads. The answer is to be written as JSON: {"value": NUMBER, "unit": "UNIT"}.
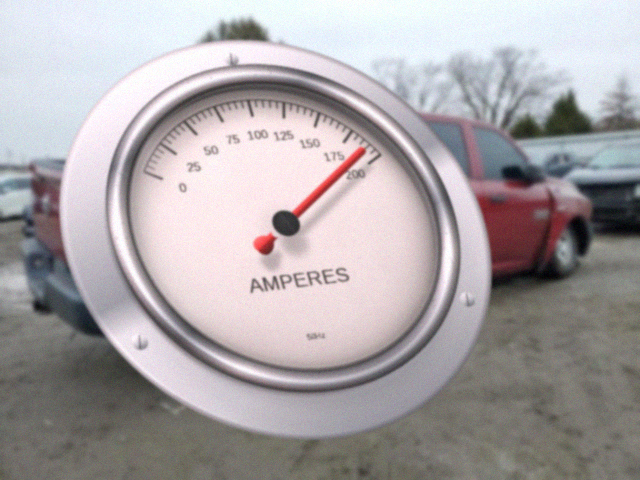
{"value": 190, "unit": "A"}
